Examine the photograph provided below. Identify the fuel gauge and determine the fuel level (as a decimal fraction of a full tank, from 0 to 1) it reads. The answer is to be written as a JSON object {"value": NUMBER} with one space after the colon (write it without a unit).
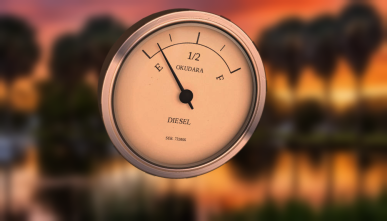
{"value": 0.125}
